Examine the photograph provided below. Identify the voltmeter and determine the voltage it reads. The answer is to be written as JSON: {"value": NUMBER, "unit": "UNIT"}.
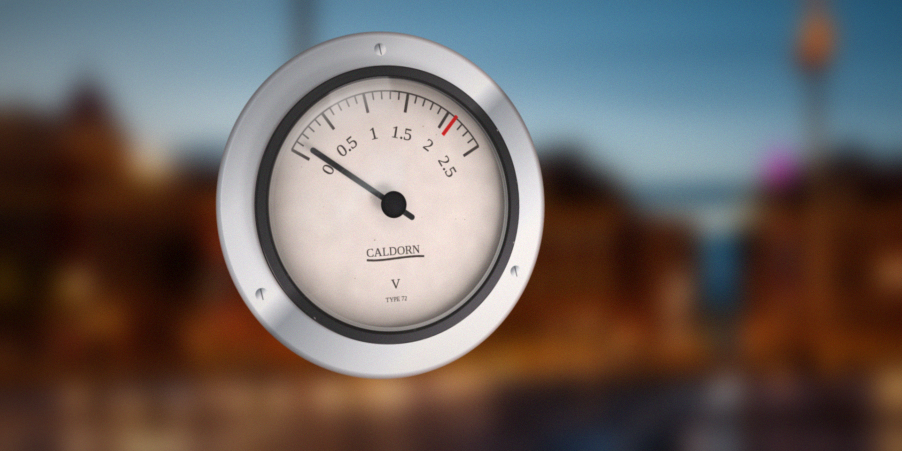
{"value": 0.1, "unit": "V"}
